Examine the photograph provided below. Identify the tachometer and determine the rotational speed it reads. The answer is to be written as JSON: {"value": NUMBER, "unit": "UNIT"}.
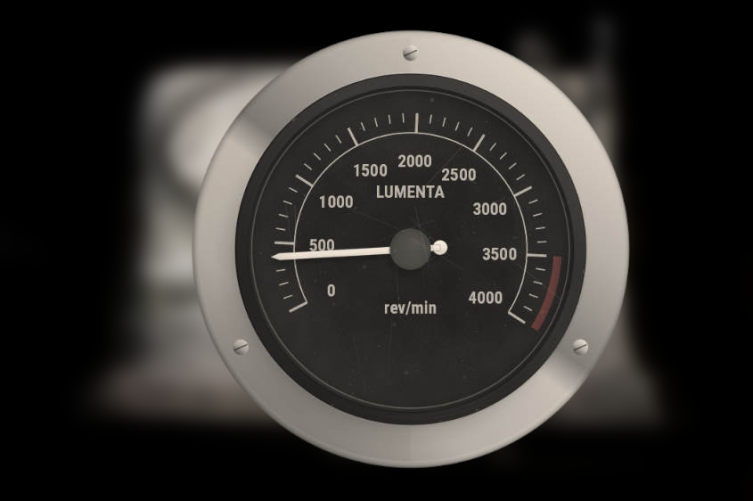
{"value": 400, "unit": "rpm"}
